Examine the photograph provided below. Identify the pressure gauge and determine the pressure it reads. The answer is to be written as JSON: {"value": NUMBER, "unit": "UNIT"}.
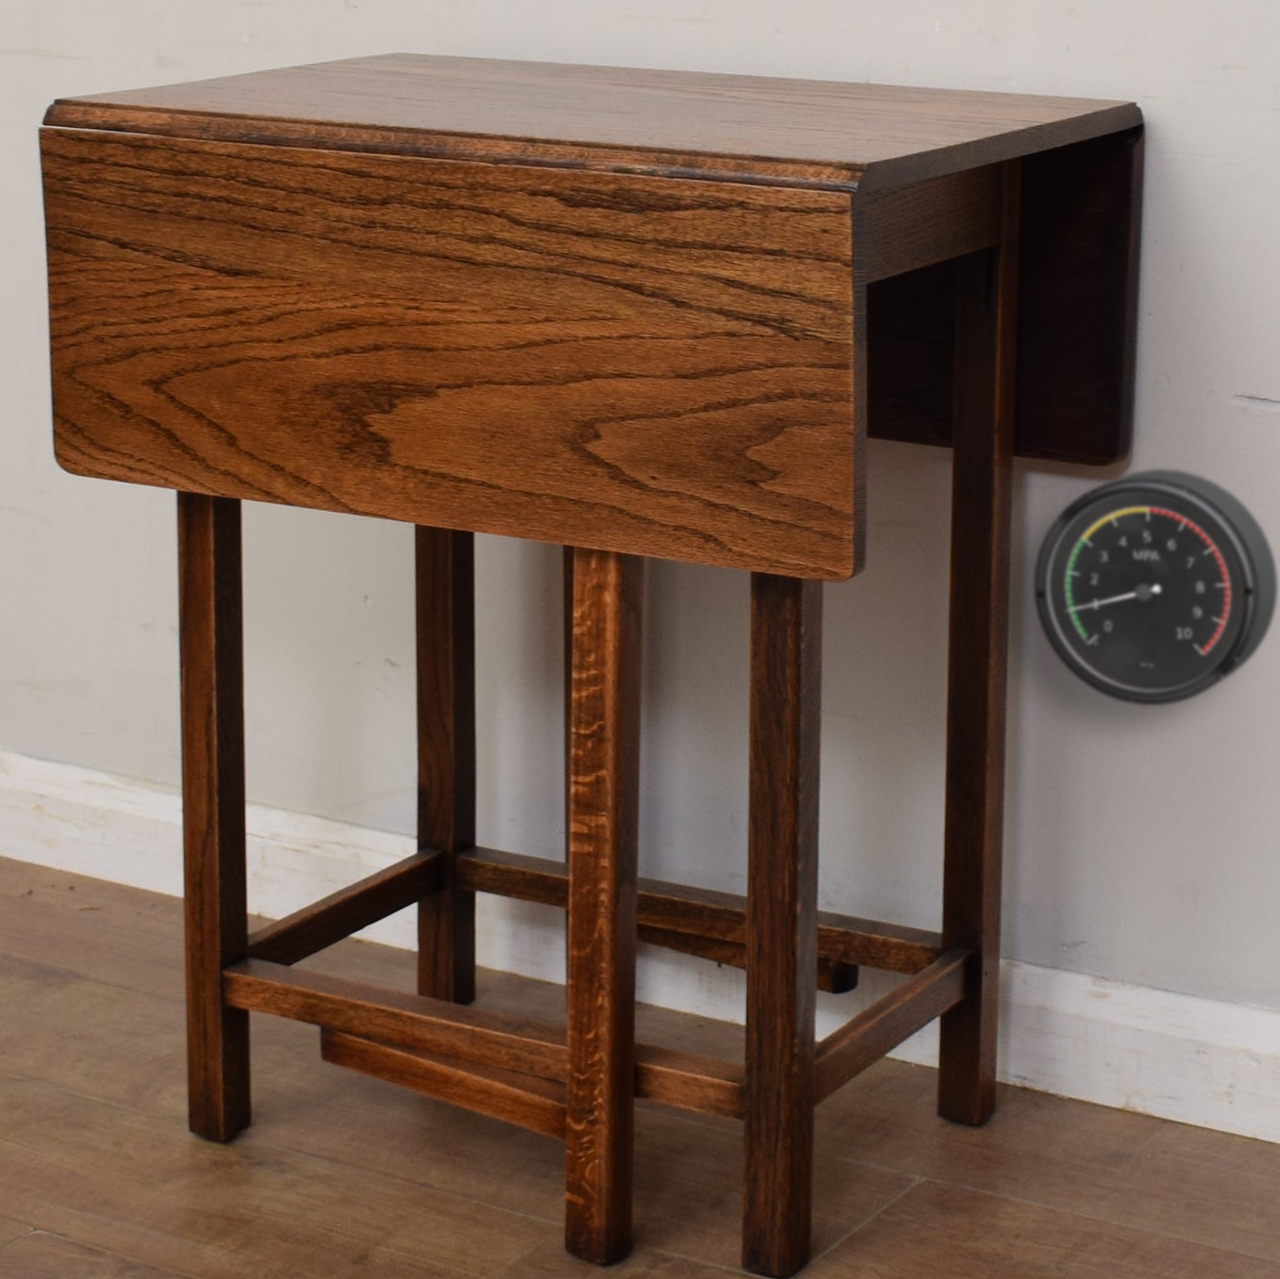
{"value": 1, "unit": "MPa"}
